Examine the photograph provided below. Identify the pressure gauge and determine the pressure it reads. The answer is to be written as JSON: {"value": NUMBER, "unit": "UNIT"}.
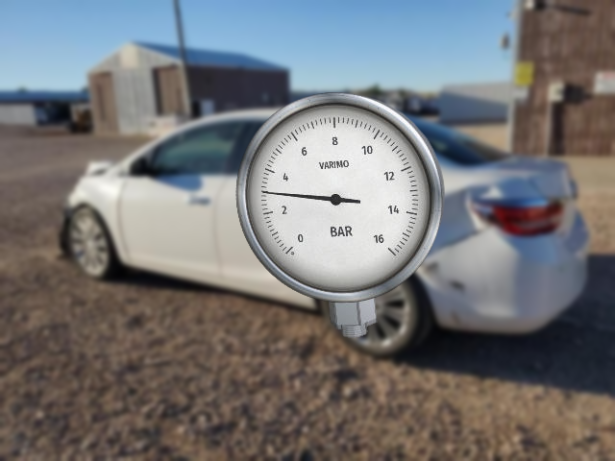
{"value": 3, "unit": "bar"}
